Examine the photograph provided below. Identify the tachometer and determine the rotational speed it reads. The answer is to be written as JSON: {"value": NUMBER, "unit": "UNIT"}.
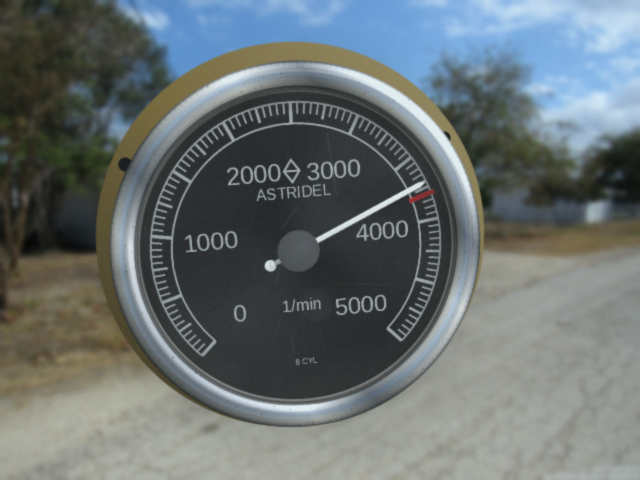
{"value": 3700, "unit": "rpm"}
